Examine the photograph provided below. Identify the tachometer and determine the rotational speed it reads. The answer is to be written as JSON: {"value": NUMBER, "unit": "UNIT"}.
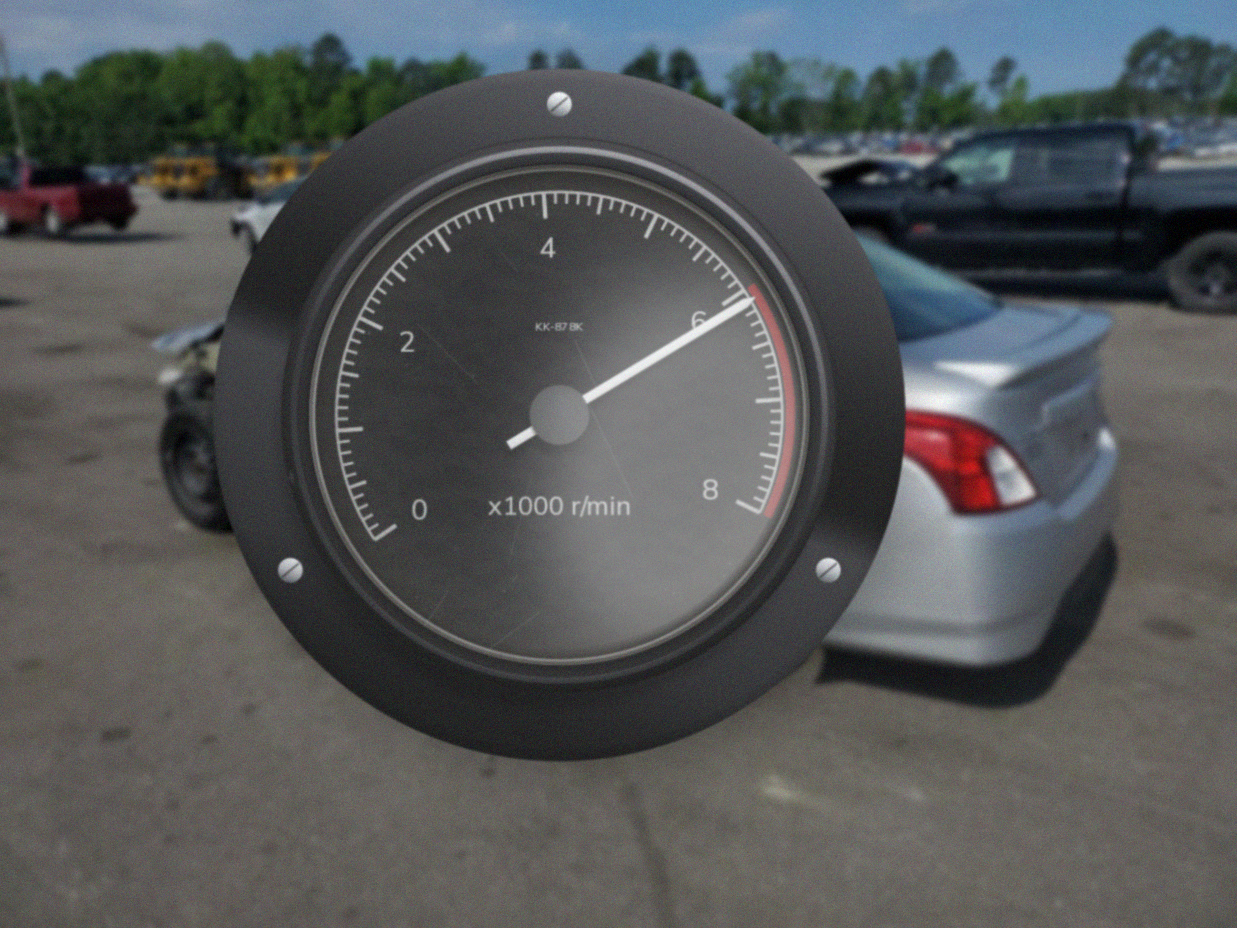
{"value": 6100, "unit": "rpm"}
